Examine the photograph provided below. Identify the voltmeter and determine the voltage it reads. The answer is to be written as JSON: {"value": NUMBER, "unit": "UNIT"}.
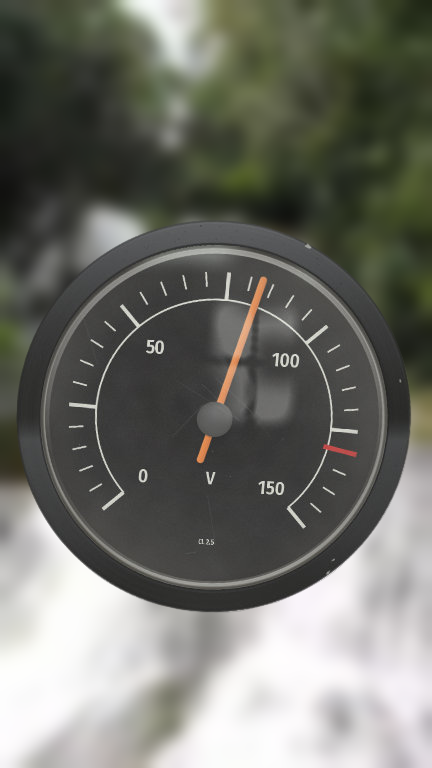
{"value": 82.5, "unit": "V"}
